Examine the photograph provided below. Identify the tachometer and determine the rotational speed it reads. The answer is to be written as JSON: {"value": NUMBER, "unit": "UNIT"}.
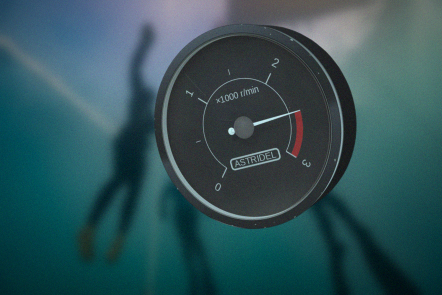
{"value": 2500, "unit": "rpm"}
